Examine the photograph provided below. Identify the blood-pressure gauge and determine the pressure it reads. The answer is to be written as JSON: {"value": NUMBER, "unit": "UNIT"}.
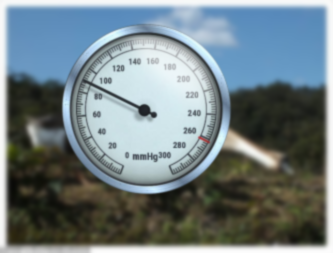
{"value": 90, "unit": "mmHg"}
